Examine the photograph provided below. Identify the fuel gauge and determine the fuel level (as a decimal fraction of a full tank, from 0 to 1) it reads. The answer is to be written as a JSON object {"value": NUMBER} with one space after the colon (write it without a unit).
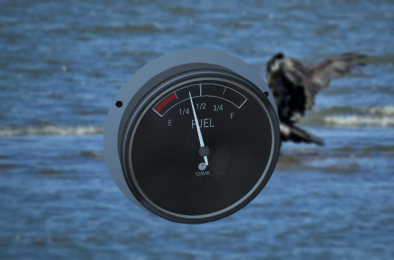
{"value": 0.375}
